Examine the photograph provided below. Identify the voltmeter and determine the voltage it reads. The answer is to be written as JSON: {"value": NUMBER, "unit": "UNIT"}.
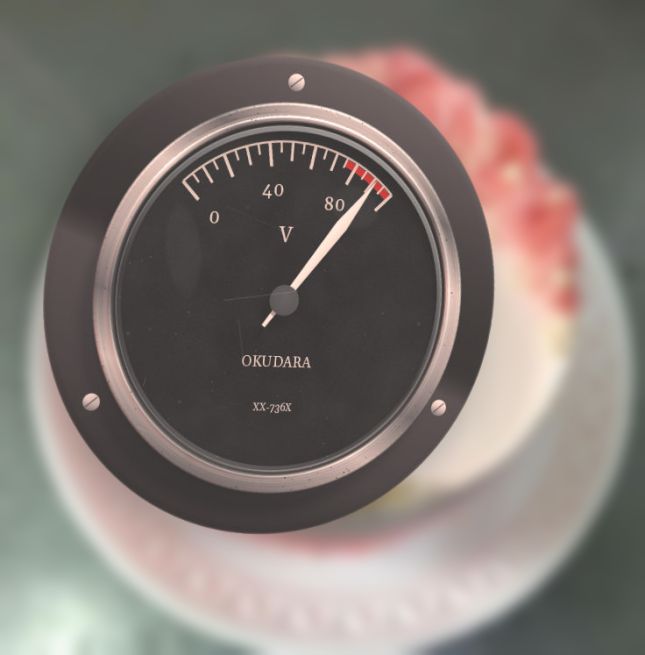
{"value": 90, "unit": "V"}
